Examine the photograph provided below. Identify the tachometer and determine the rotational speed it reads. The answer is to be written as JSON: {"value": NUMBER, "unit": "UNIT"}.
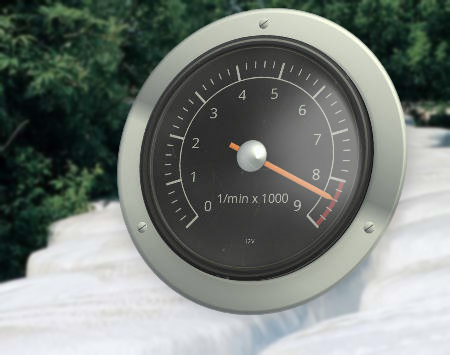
{"value": 8400, "unit": "rpm"}
